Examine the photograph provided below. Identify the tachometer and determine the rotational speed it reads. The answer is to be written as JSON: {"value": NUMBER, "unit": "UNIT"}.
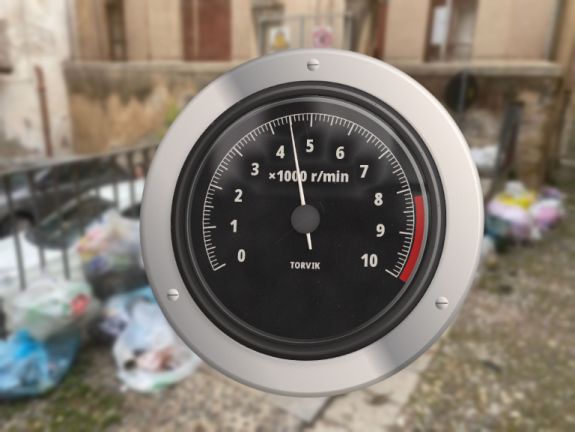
{"value": 4500, "unit": "rpm"}
